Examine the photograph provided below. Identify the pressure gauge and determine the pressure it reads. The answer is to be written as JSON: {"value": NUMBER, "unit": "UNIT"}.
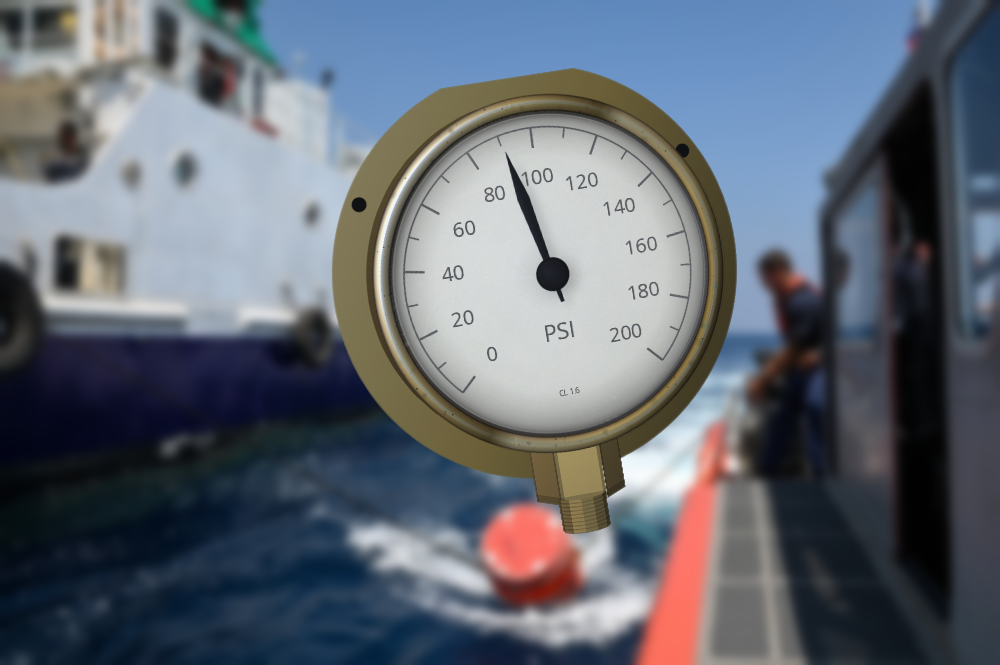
{"value": 90, "unit": "psi"}
